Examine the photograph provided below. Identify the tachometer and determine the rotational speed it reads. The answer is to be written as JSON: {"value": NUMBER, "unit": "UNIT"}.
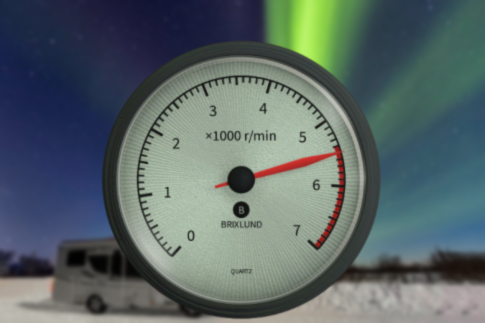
{"value": 5500, "unit": "rpm"}
